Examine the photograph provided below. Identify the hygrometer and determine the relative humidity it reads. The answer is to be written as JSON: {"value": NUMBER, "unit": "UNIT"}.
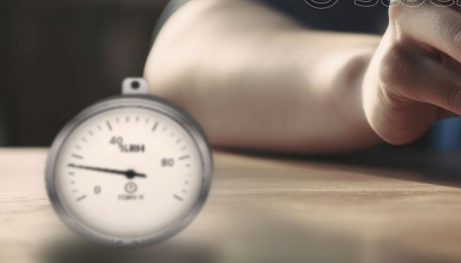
{"value": 16, "unit": "%"}
